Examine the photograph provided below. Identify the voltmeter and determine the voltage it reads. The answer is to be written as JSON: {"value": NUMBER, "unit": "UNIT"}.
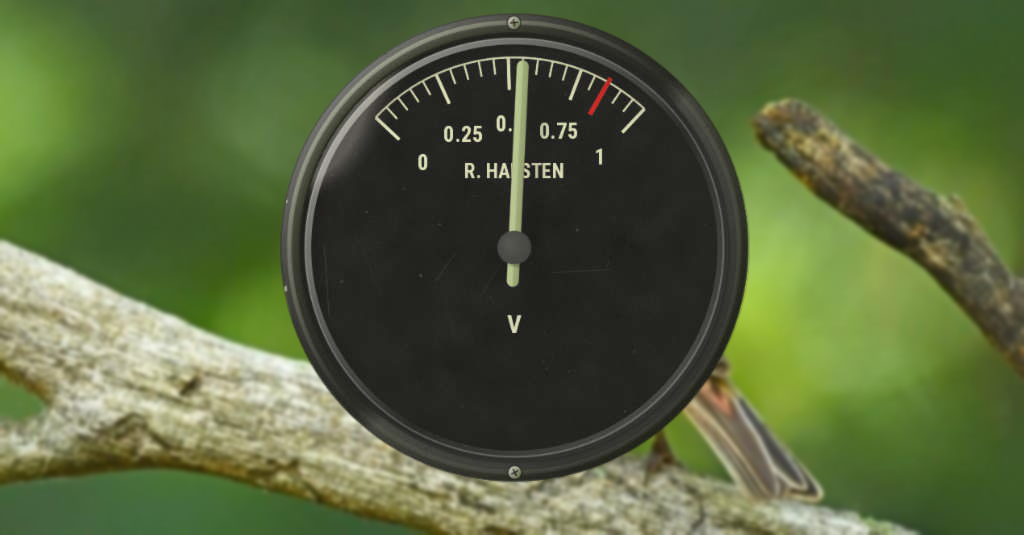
{"value": 0.55, "unit": "V"}
